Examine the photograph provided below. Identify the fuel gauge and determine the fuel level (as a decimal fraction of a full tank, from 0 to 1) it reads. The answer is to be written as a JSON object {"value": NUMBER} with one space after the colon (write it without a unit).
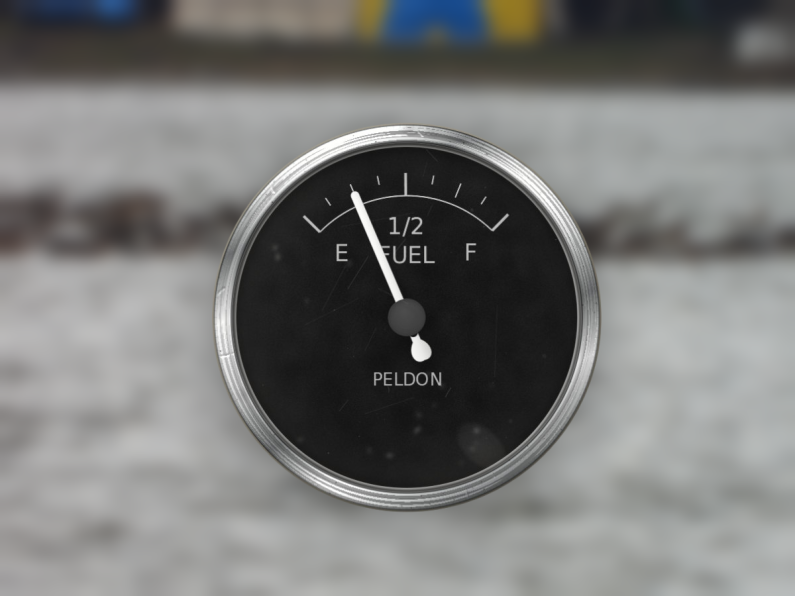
{"value": 0.25}
